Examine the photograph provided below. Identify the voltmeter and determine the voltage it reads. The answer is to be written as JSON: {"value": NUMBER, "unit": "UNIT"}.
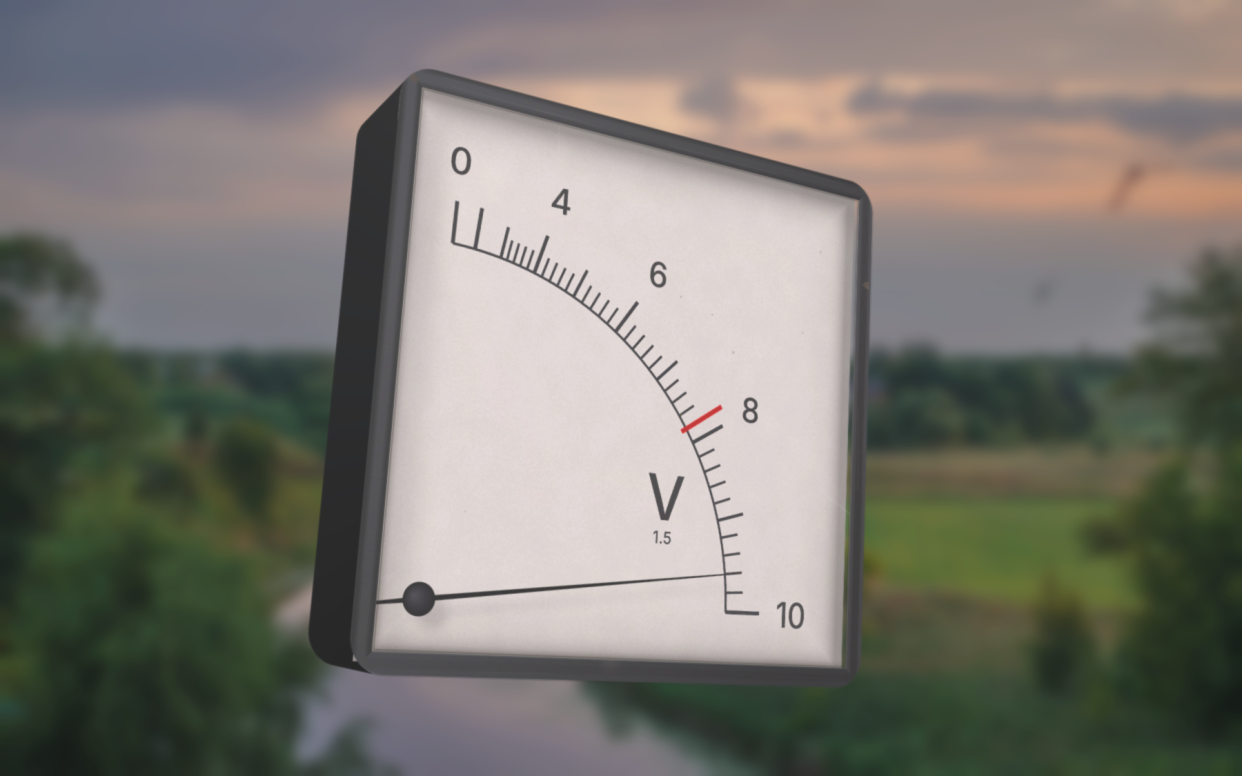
{"value": 9.6, "unit": "V"}
